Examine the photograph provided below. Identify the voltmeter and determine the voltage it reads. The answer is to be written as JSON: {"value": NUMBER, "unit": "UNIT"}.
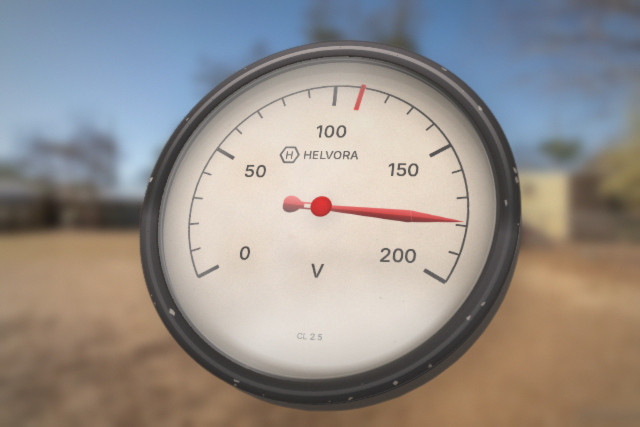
{"value": 180, "unit": "V"}
